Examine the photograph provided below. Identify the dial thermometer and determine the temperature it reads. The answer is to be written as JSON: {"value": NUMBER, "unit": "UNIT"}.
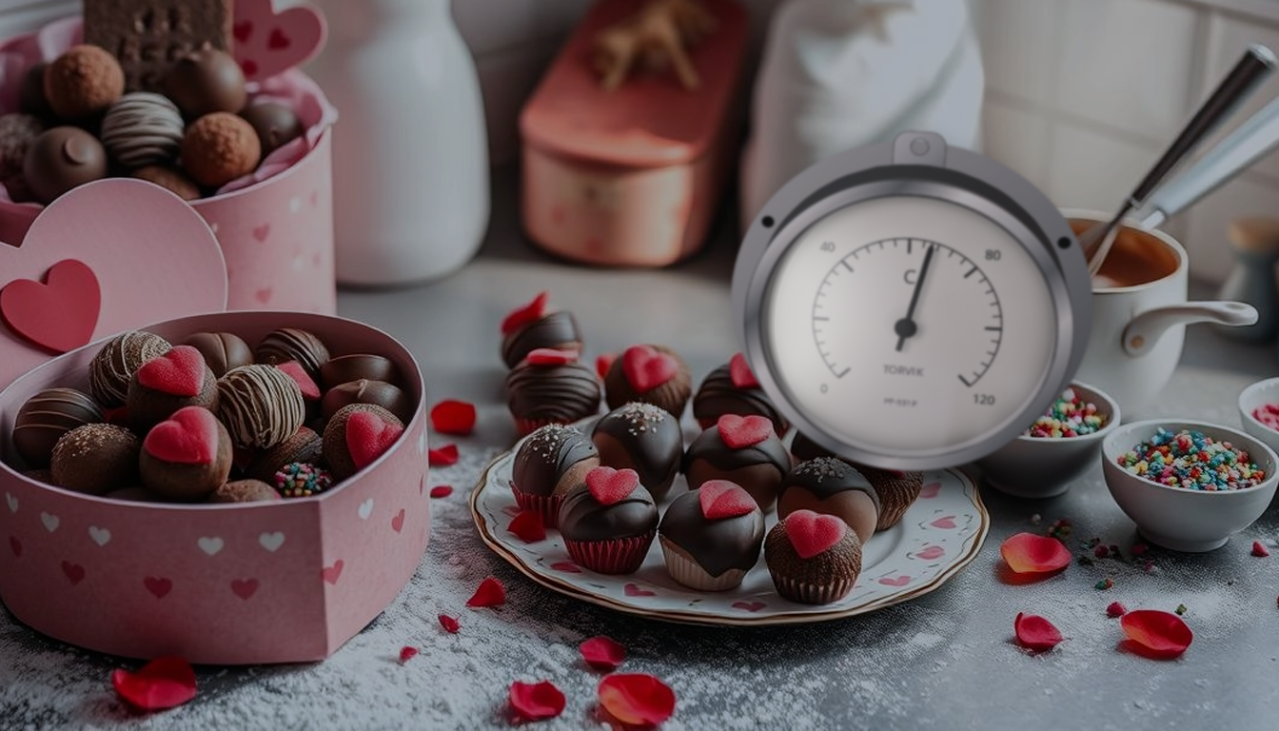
{"value": 66, "unit": "°C"}
